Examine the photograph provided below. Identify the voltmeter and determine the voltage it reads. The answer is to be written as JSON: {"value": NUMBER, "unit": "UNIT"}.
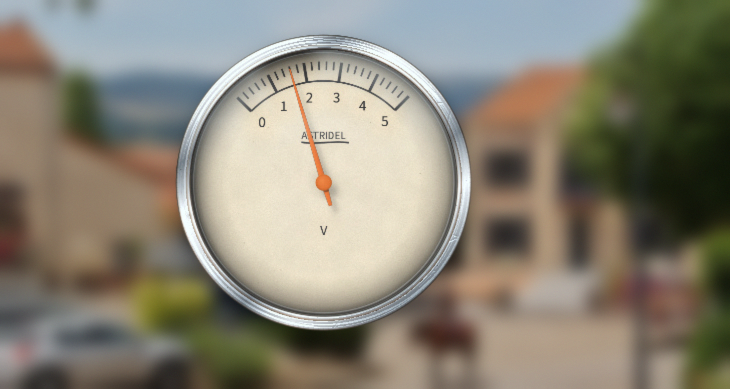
{"value": 1.6, "unit": "V"}
